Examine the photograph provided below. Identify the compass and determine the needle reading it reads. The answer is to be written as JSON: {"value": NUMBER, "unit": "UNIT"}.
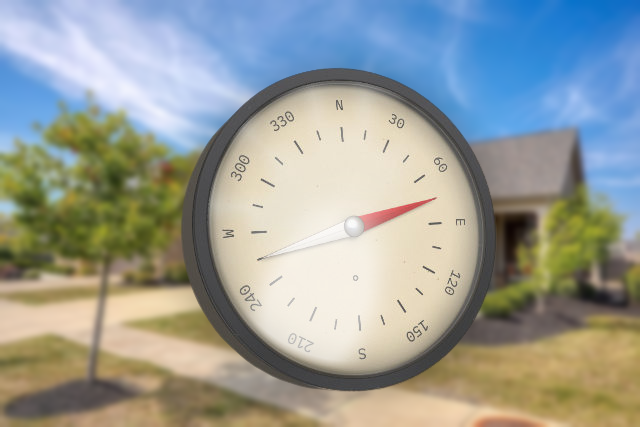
{"value": 75, "unit": "°"}
